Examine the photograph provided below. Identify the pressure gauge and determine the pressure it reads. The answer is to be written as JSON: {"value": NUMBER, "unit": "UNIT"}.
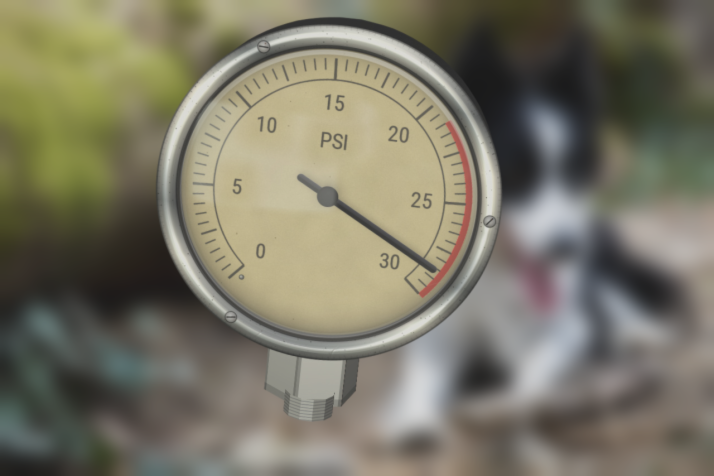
{"value": 28.5, "unit": "psi"}
